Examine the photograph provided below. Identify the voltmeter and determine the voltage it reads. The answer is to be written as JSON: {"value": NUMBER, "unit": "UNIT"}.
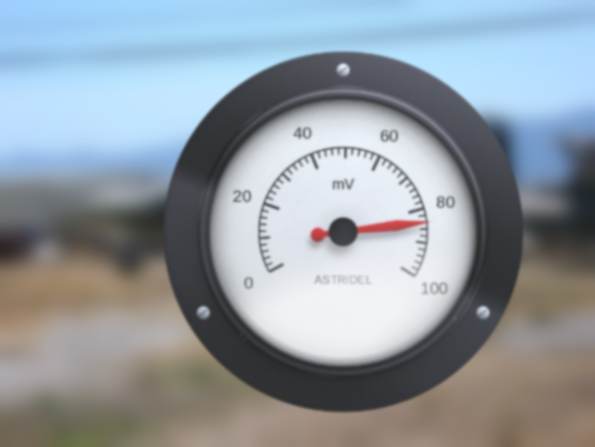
{"value": 84, "unit": "mV"}
